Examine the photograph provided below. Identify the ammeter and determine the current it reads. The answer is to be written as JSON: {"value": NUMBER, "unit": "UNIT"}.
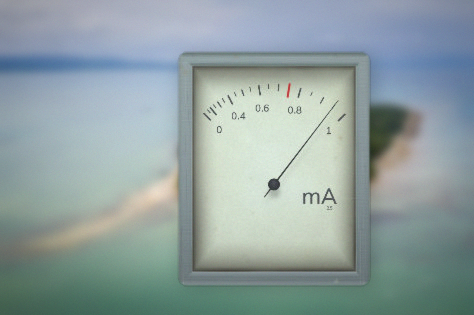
{"value": 0.95, "unit": "mA"}
